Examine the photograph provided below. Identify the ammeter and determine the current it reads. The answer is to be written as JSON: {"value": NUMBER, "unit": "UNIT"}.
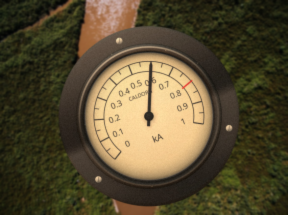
{"value": 0.6, "unit": "kA"}
